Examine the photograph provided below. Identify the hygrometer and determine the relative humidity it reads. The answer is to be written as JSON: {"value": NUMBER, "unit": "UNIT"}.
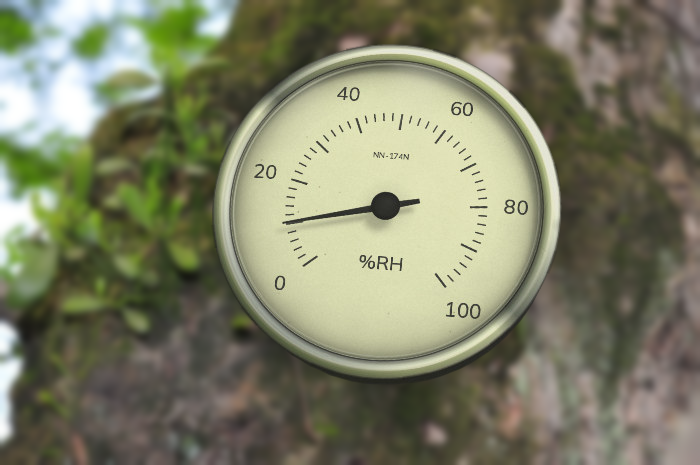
{"value": 10, "unit": "%"}
